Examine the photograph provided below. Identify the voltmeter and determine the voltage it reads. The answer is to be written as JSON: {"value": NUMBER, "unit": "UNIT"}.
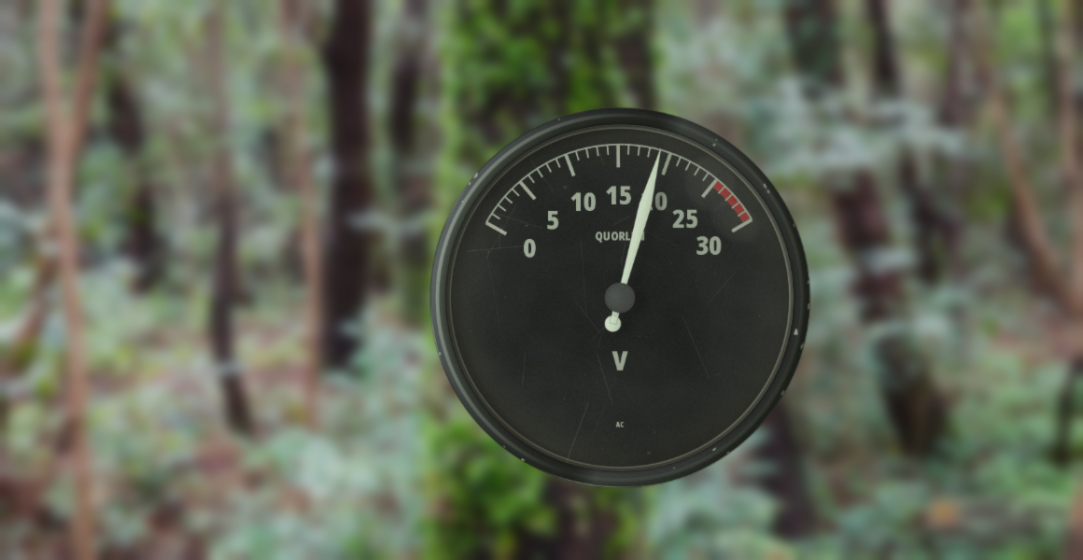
{"value": 19, "unit": "V"}
